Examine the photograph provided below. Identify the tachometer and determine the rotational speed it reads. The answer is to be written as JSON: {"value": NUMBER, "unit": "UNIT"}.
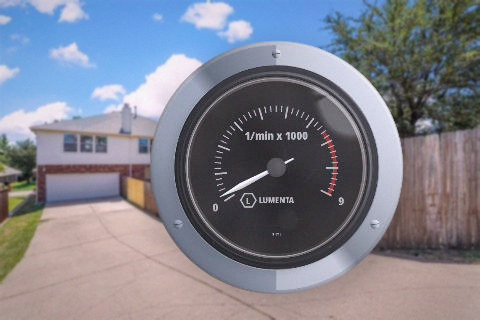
{"value": 200, "unit": "rpm"}
